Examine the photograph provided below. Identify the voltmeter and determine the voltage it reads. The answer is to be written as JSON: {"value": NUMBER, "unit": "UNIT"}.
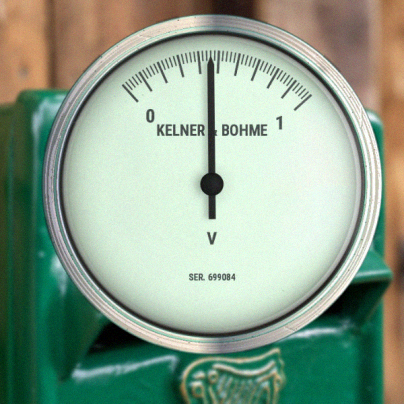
{"value": 0.46, "unit": "V"}
